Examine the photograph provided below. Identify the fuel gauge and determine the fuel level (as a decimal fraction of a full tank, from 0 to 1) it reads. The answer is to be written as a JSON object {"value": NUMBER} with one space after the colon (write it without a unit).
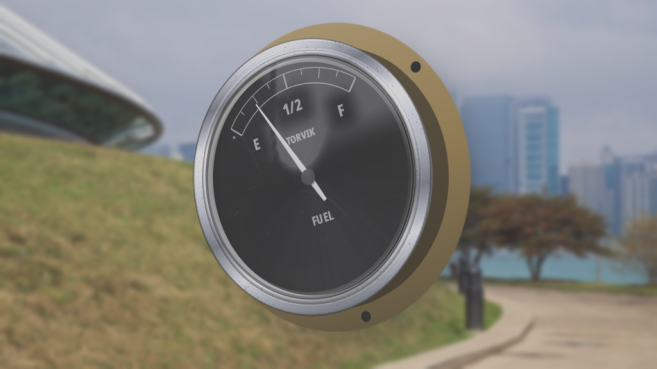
{"value": 0.25}
